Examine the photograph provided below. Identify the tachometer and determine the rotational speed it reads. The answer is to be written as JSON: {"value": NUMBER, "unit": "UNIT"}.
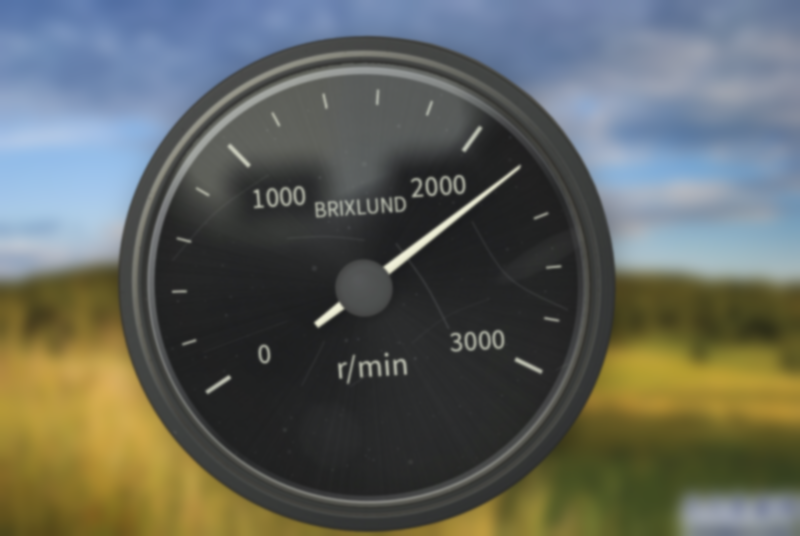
{"value": 2200, "unit": "rpm"}
